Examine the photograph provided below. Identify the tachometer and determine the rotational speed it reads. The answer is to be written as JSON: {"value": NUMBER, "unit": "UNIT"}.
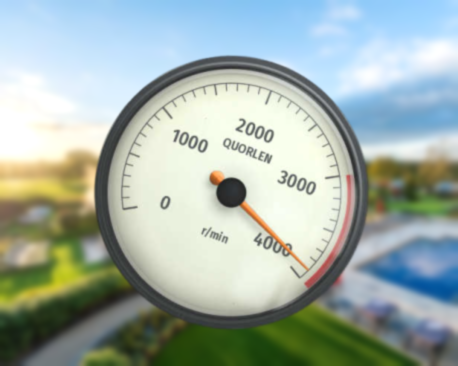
{"value": 3900, "unit": "rpm"}
